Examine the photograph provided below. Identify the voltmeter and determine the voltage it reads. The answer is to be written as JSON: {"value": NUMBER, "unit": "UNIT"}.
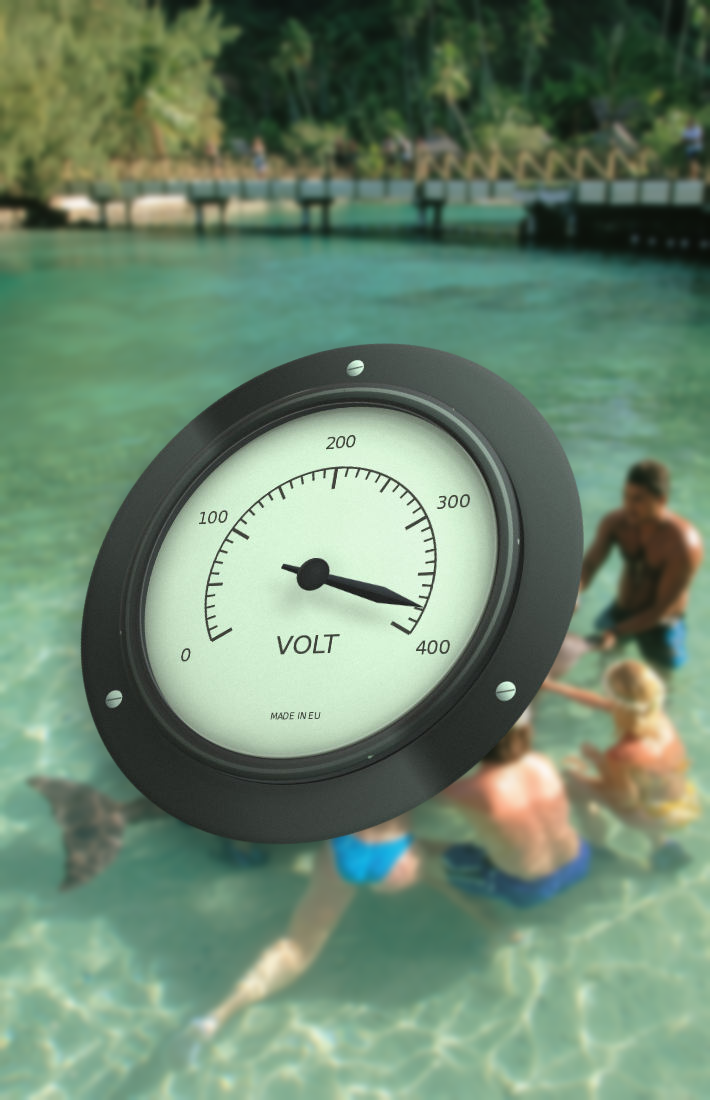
{"value": 380, "unit": "V"}
